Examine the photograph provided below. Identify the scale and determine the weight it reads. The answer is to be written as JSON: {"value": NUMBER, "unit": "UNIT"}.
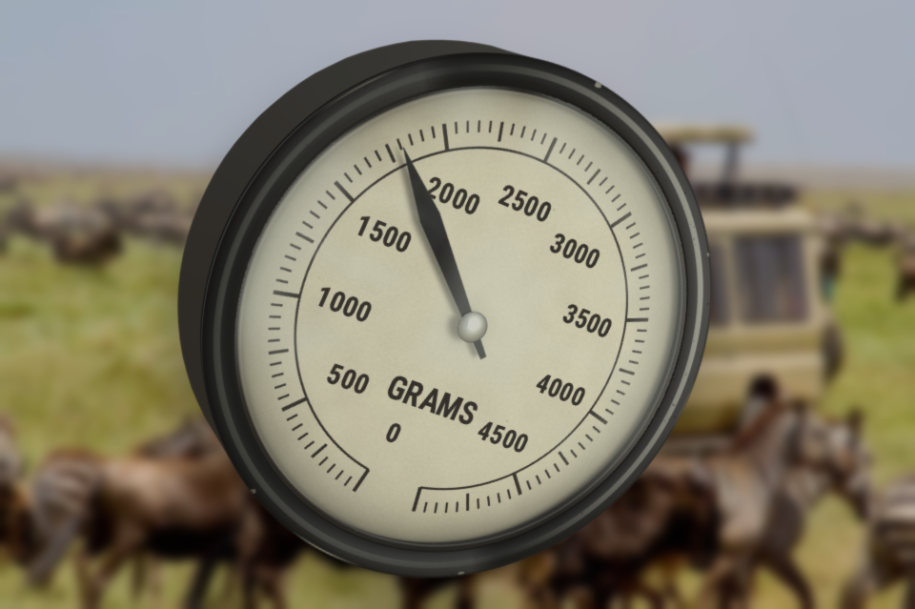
{"value": 1800, "unit": "g"}
